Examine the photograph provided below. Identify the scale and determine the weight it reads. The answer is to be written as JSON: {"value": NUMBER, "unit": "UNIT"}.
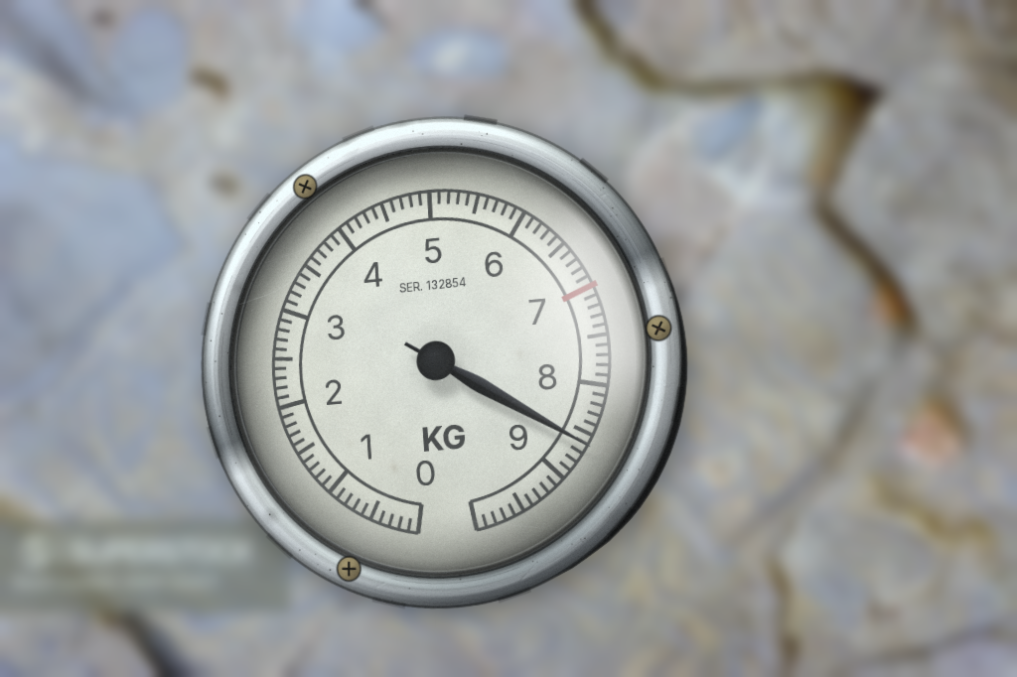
{"value": 8.6, "unit": "kg"}
